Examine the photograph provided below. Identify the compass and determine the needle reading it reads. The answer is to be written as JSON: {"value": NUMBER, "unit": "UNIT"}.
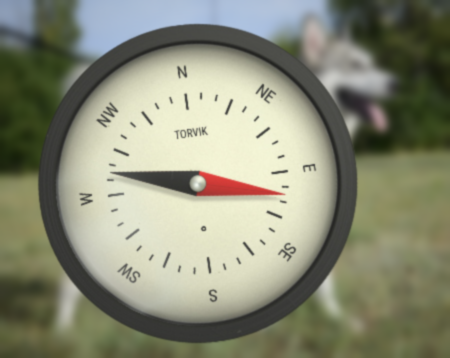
{"value": 105, "unit": "°"}
